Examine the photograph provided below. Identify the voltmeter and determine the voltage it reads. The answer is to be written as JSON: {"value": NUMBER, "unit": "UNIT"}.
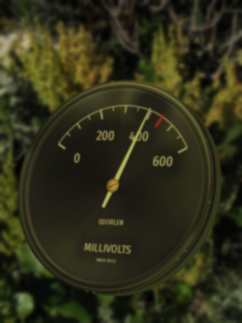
{"value": 400, "unit": "mV"}
